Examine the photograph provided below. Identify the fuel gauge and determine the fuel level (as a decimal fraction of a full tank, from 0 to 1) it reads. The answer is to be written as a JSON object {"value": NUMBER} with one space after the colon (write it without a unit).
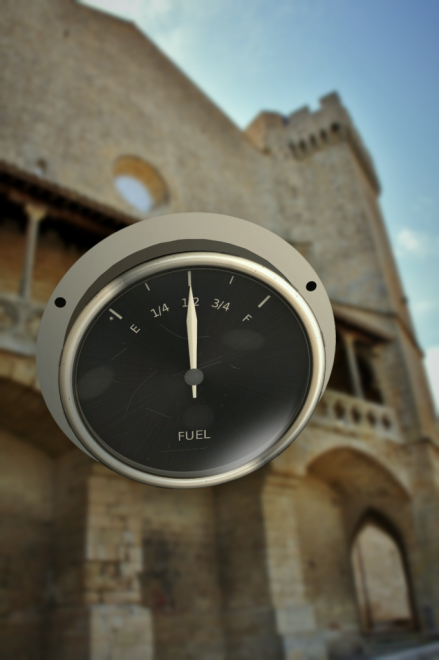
{"value": 0.5}
